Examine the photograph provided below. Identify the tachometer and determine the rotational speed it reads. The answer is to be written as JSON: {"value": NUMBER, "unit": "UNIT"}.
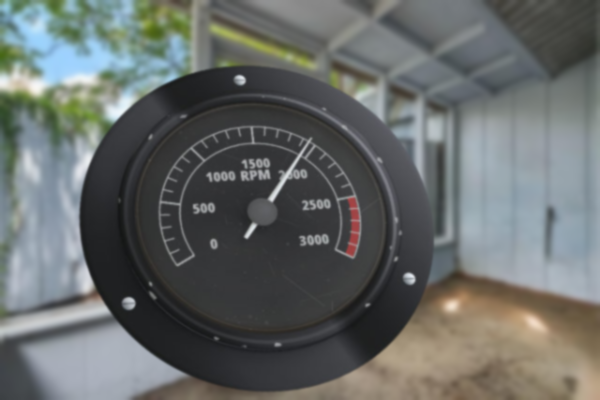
{"value": 1950, "unit": "rpm"}
